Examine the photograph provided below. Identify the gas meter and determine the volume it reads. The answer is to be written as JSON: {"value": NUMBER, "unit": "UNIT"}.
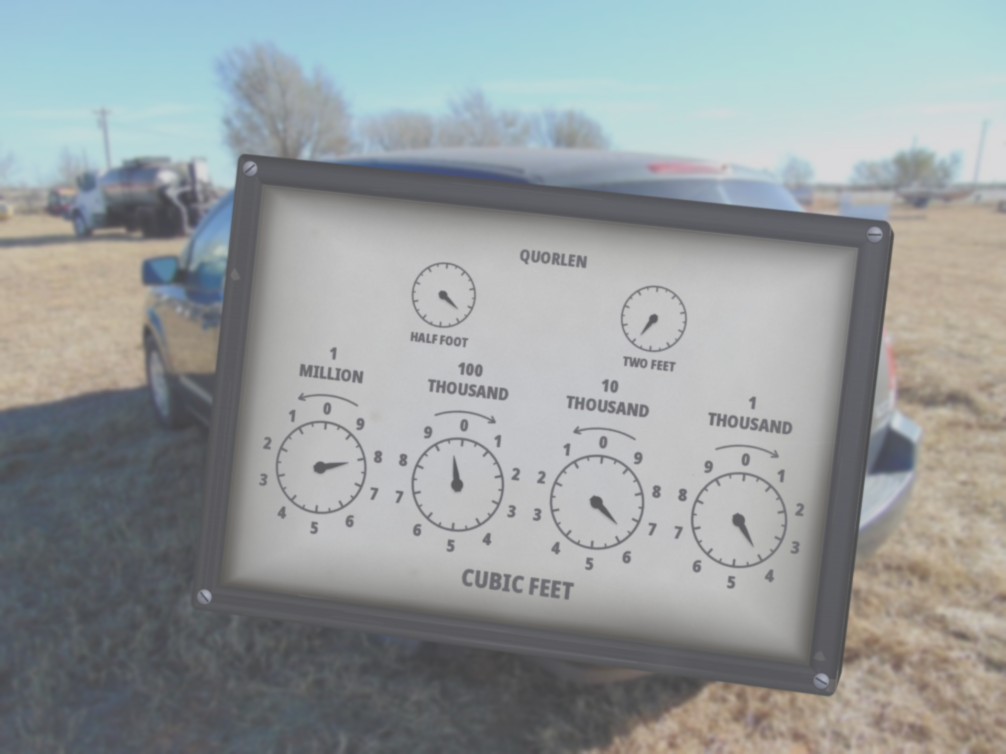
{"value": 796400, "unit": "ft³"}
